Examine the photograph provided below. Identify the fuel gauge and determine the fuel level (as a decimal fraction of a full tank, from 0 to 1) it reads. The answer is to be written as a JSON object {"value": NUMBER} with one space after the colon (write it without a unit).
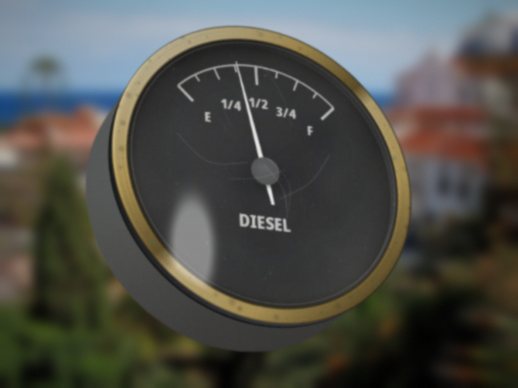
{"value": 0.375}
